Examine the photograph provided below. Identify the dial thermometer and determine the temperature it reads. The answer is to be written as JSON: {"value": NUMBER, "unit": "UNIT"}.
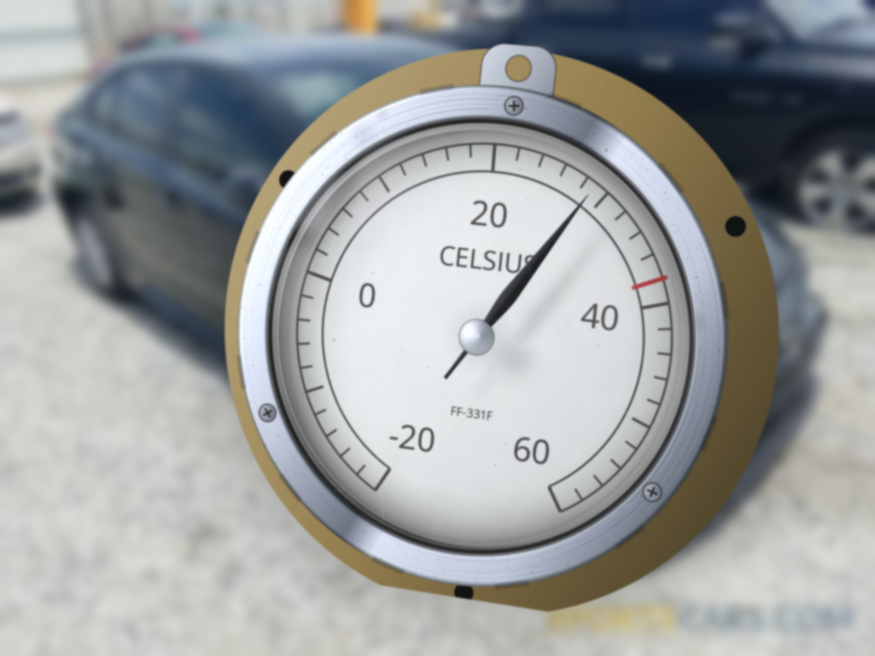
{"value": 29, "unit": "°C"}
